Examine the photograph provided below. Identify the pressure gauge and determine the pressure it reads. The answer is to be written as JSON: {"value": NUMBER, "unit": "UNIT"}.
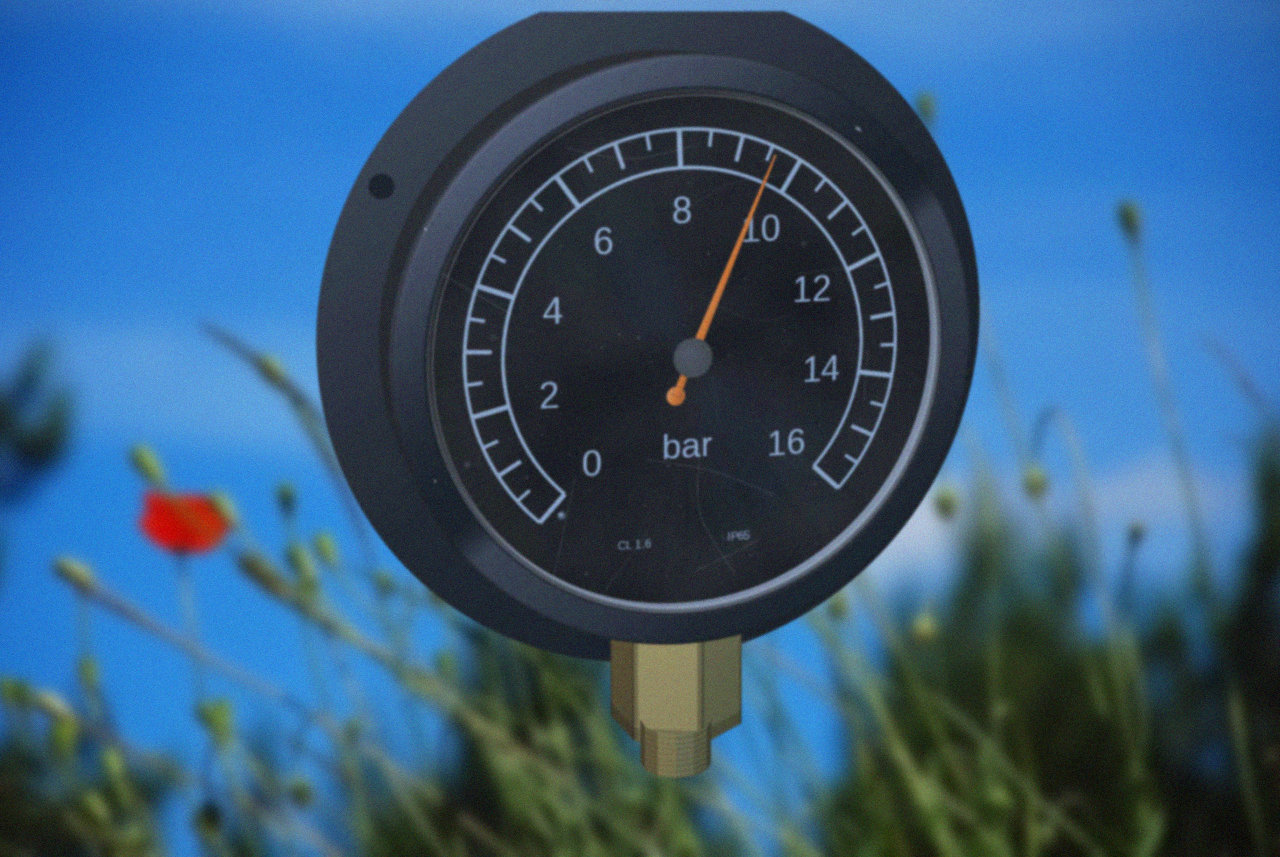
{"value": 9.5, "unit": "bar"}
